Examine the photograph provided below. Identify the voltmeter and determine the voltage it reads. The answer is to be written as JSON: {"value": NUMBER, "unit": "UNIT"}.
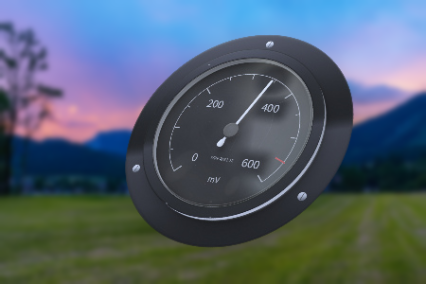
{"value": 350, "unit": "mV"}
